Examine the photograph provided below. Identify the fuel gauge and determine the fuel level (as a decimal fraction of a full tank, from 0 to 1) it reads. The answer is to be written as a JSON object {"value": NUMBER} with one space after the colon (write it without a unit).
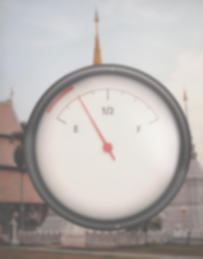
{"value": 0.25}
